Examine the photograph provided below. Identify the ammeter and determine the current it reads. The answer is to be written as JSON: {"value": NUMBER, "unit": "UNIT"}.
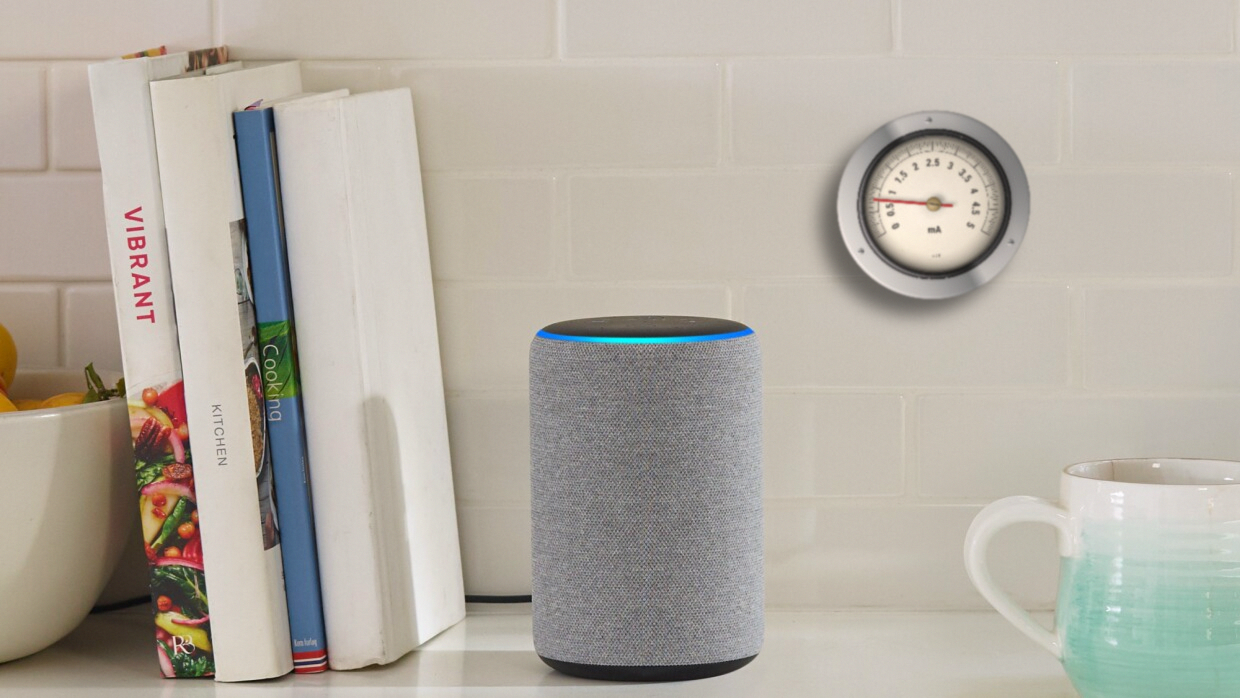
{"value": 0.75, "unit": "mA"}
